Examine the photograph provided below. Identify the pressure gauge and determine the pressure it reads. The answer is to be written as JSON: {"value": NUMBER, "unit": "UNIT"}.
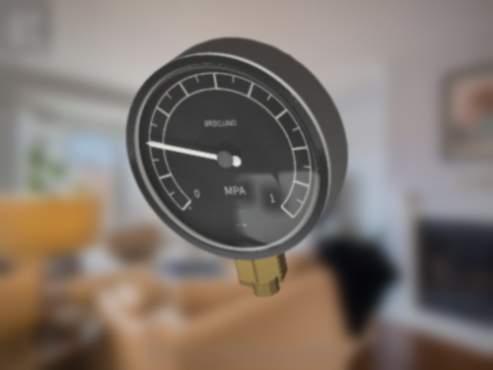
{"value": 0.2, "unit": "MPa"}
